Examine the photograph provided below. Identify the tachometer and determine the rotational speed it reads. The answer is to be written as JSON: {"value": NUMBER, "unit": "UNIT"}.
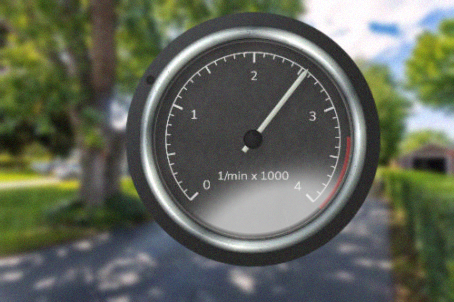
{"value": 2550, "unit": "rpm"}
